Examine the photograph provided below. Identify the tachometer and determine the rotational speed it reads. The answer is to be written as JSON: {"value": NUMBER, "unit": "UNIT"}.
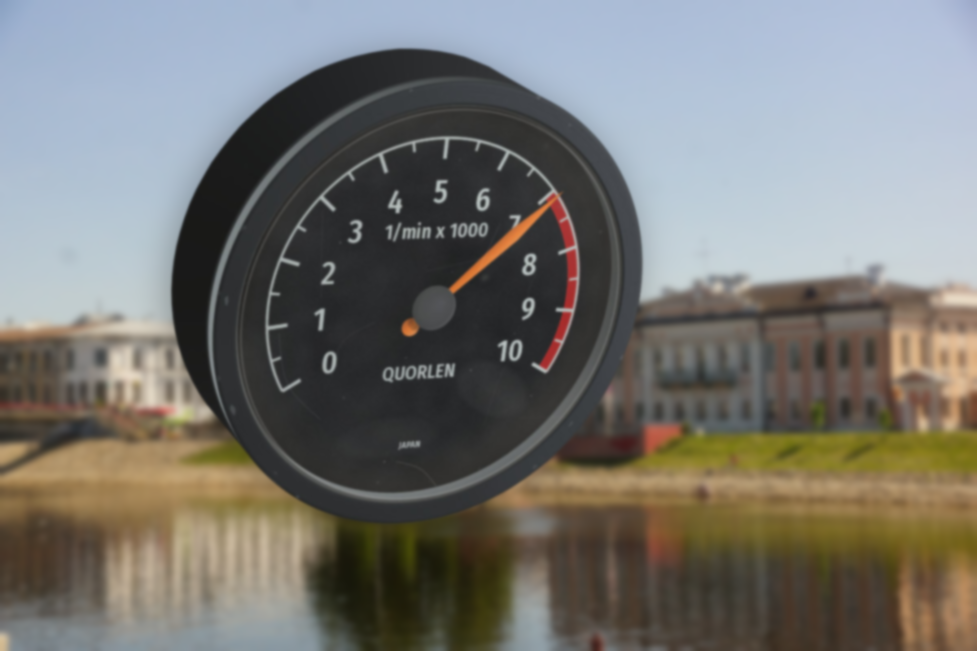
{"value": 7000, "unit": "rpm"}
